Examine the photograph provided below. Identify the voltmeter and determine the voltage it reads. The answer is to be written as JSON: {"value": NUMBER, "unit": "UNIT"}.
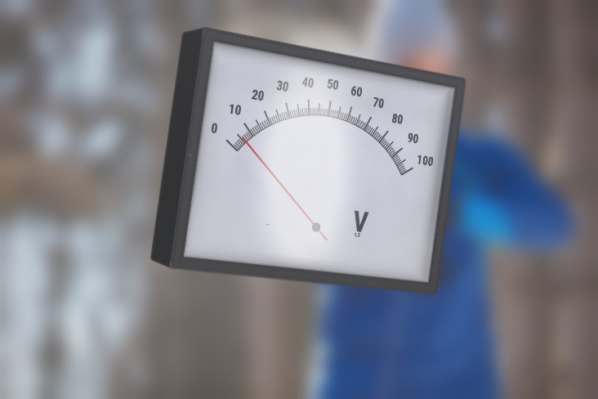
{"value": 5, "unit": "V"}
